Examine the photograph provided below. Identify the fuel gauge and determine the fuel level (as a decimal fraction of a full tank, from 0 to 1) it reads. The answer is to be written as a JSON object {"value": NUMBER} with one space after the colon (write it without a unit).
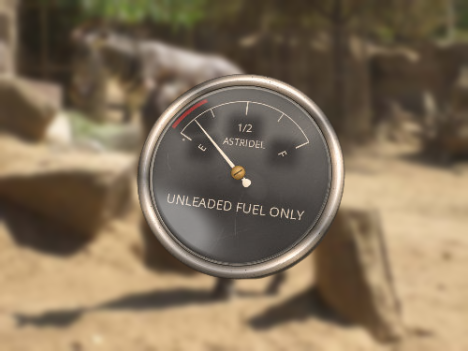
{"value": 0.125}
